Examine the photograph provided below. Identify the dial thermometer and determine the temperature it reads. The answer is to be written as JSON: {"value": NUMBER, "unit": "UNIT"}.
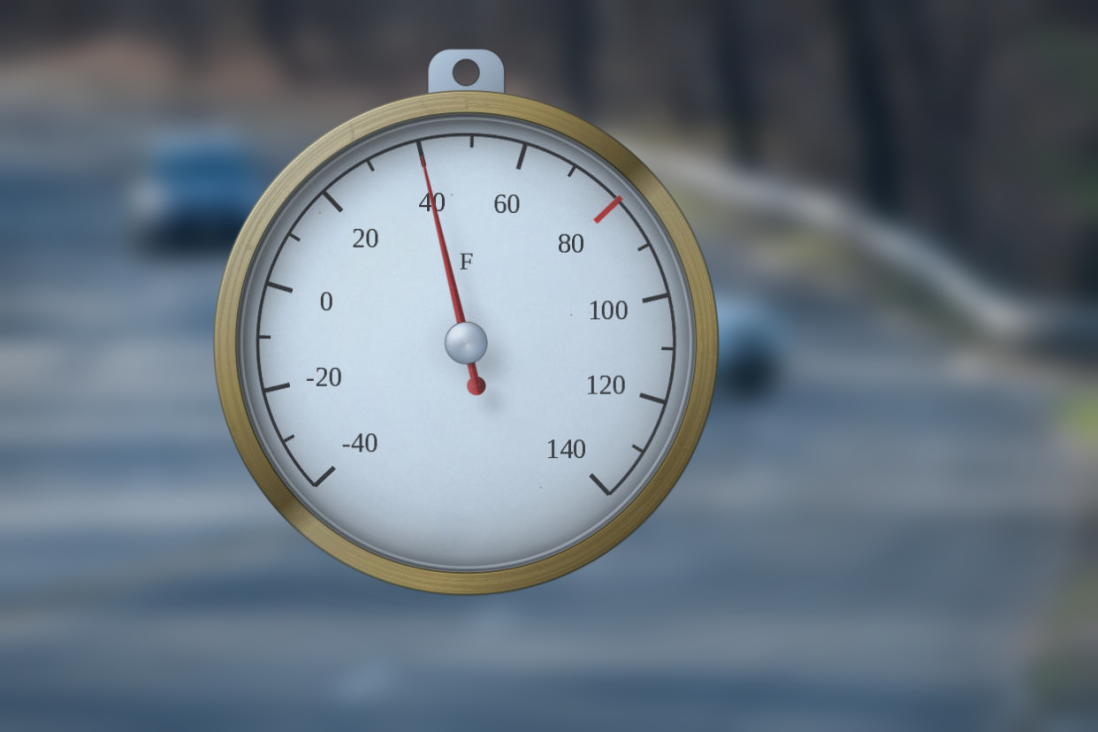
{"value": 40, "unit": "°F"}
